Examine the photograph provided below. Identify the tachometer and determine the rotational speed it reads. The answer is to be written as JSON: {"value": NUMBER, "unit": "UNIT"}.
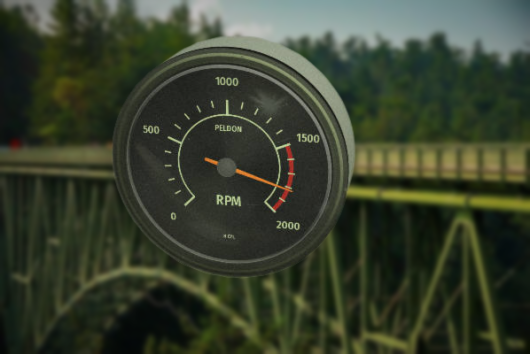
{"value": 1800, "unit": "rpm"}
